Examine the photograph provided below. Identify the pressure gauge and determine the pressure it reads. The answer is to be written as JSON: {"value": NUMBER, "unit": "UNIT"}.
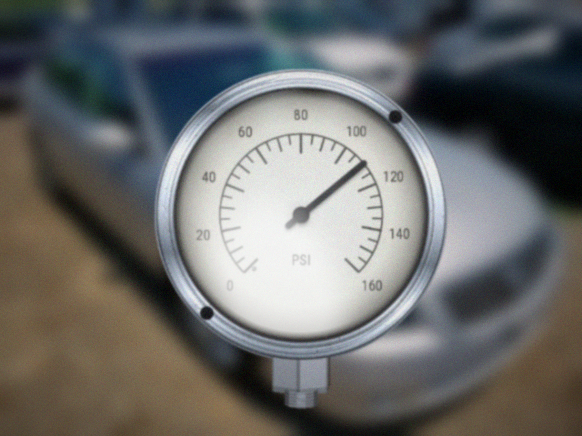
{"value": 110, "unit": "psi"}
